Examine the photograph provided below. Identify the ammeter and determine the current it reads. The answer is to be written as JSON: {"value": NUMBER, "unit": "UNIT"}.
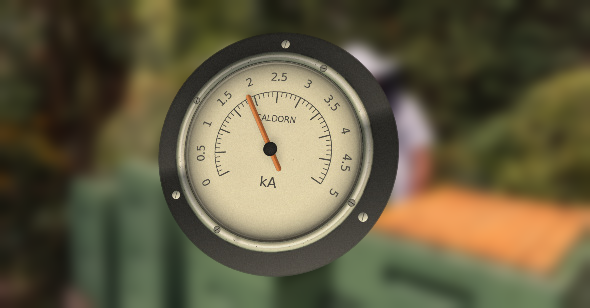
{"value": 1.9, "unit": "kA"}
